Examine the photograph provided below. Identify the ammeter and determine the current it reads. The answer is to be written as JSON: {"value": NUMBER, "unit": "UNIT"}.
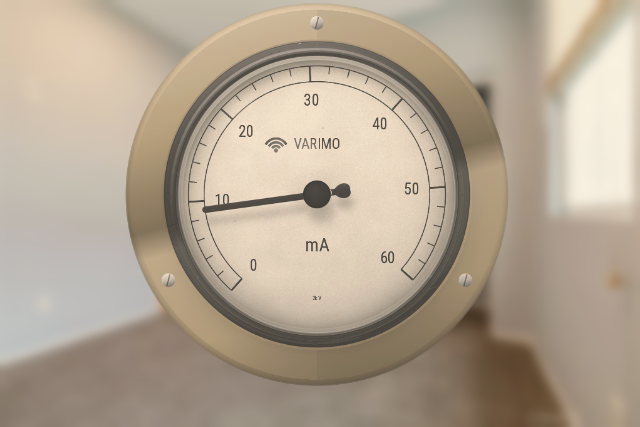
{"value": 9, "unit": "mA"}
